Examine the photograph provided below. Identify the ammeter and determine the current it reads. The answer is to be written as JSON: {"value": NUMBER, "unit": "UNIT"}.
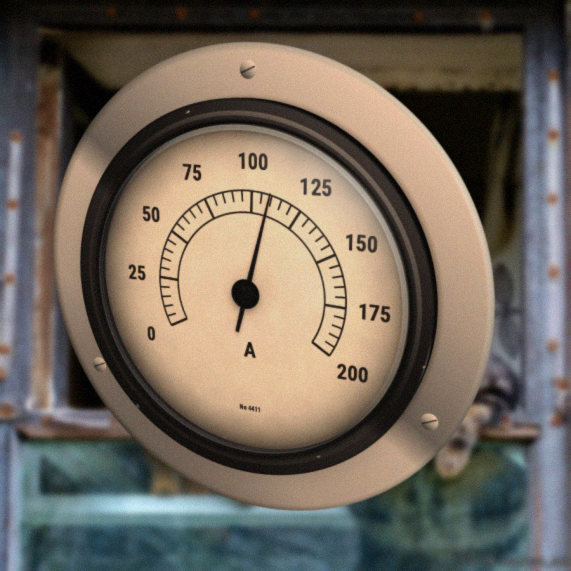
{"value": 110, "unit": "A"}
